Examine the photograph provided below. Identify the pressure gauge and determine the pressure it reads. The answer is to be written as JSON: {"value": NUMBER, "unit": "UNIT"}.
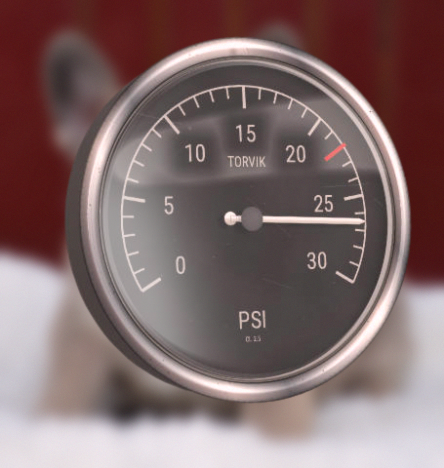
{"value": 26.5, "unit": "psi"}
